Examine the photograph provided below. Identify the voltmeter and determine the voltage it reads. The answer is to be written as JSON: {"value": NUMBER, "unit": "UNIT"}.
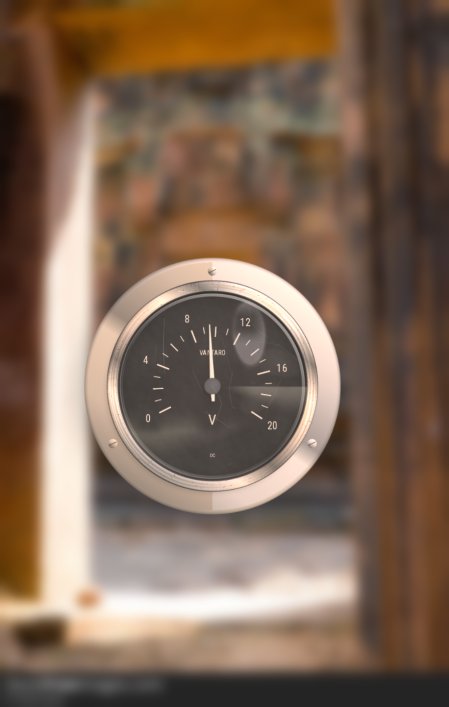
{"value": 9.5, "unit": "V"}
